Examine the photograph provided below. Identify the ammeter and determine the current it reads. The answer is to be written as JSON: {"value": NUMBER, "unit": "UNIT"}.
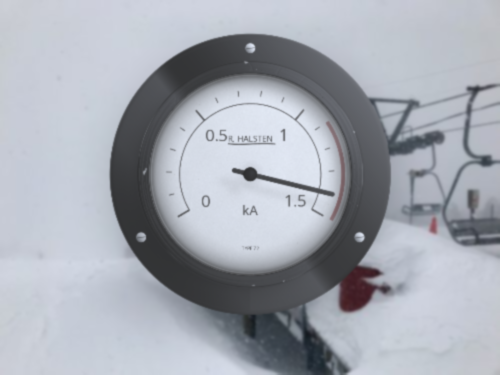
{"value": 1.4, "unit": "kA"}
